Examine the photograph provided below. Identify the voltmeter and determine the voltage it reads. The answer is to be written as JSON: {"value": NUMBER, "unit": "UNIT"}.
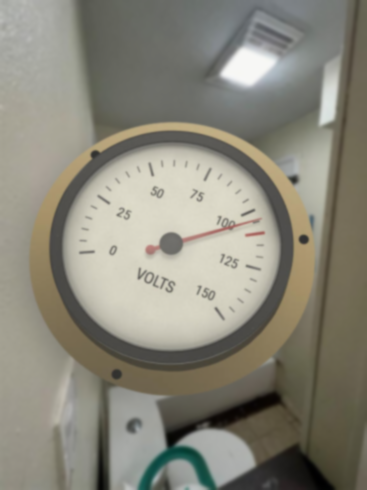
{"value": 105, "unit": "V"}
